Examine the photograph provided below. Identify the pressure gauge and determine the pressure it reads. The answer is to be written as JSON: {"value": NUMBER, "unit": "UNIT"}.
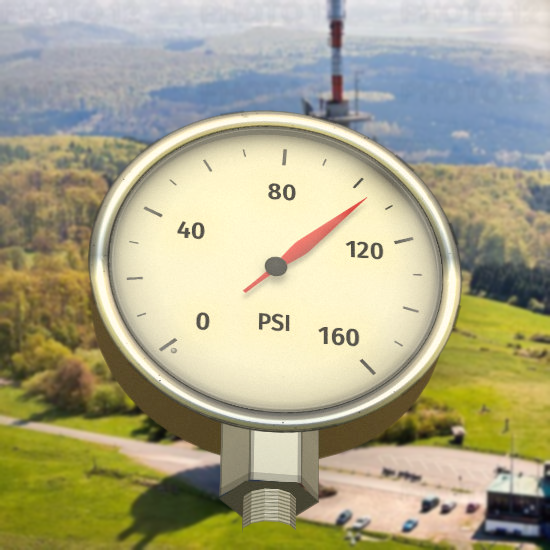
{"value": 105, "unit": "psi"}
